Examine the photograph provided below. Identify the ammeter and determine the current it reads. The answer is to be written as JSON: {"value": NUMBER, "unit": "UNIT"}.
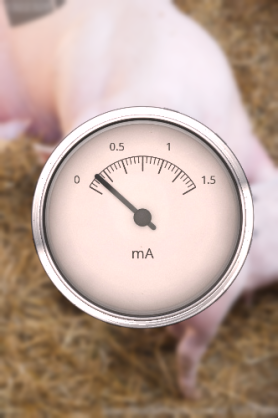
{"value": 0.15, "unit": "mA"}
